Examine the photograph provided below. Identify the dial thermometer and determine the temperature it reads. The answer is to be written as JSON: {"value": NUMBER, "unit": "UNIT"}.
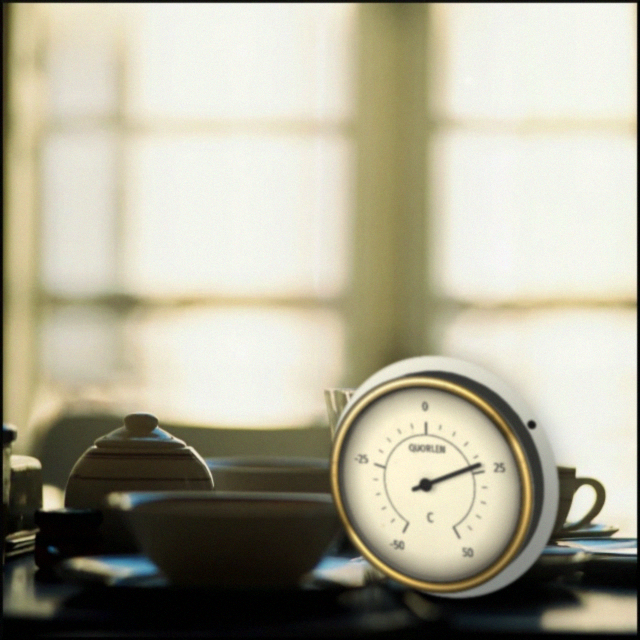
{"value": 22.5, "unit": "°C"}
